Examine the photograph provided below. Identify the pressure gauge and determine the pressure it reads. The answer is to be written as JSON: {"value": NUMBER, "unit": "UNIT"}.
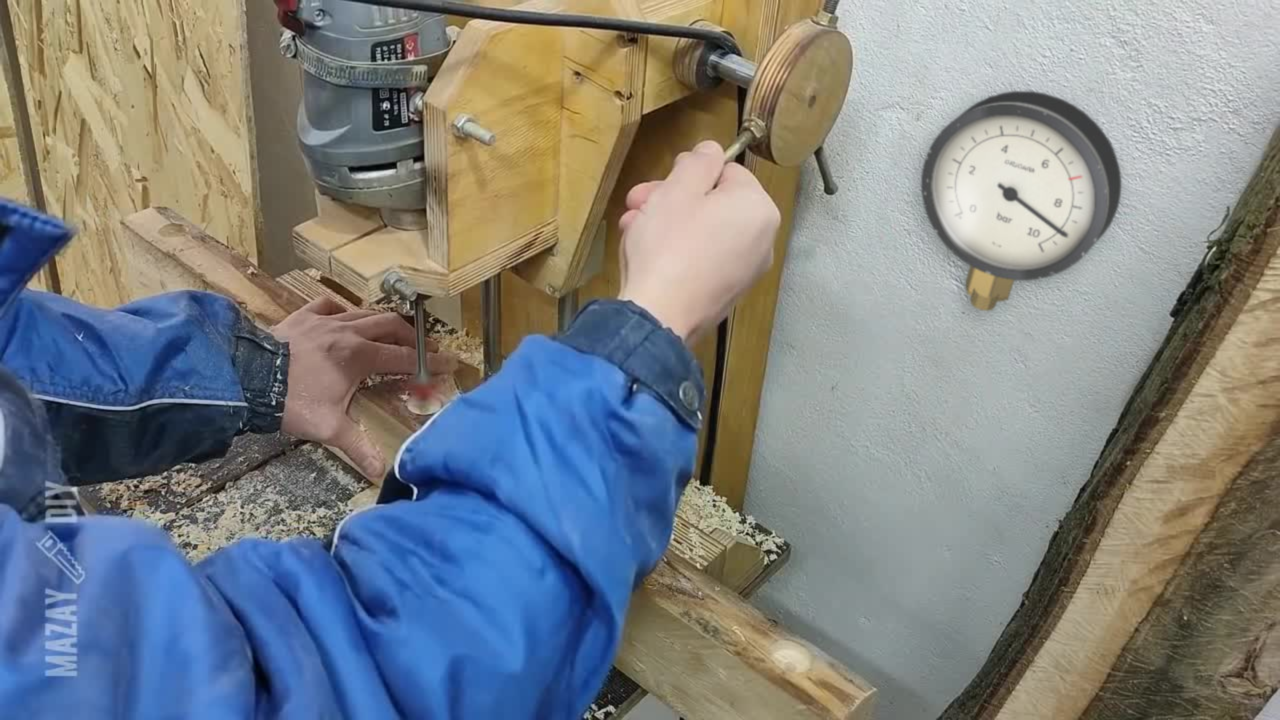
{"value": 9, "unit": "bar"}
